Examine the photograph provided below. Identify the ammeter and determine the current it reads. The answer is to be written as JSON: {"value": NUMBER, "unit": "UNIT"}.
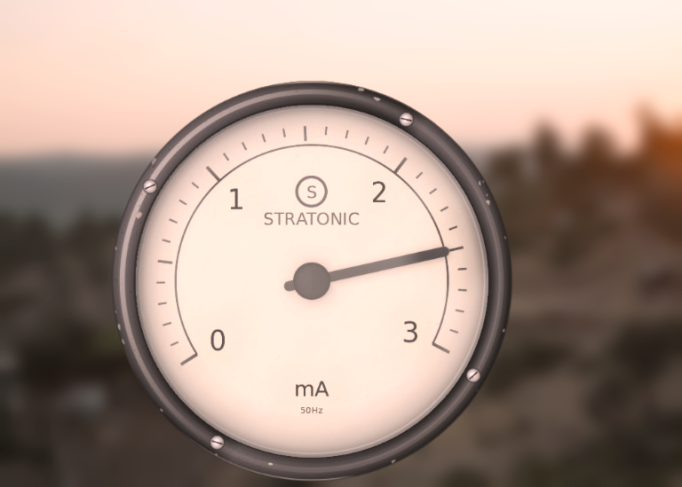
{"value": 2.5, "unit": "mA"}
